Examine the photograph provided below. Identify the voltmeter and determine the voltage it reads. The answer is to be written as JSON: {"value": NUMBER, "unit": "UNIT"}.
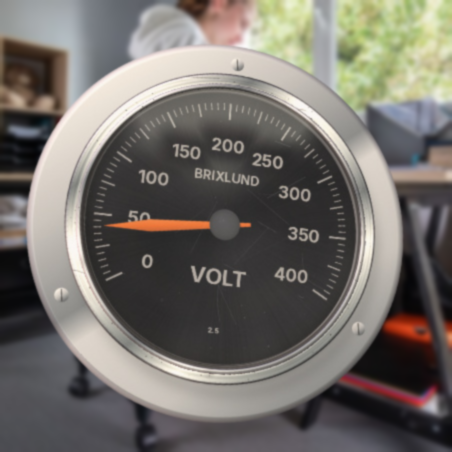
{"value": 40, "unit": "V"}
